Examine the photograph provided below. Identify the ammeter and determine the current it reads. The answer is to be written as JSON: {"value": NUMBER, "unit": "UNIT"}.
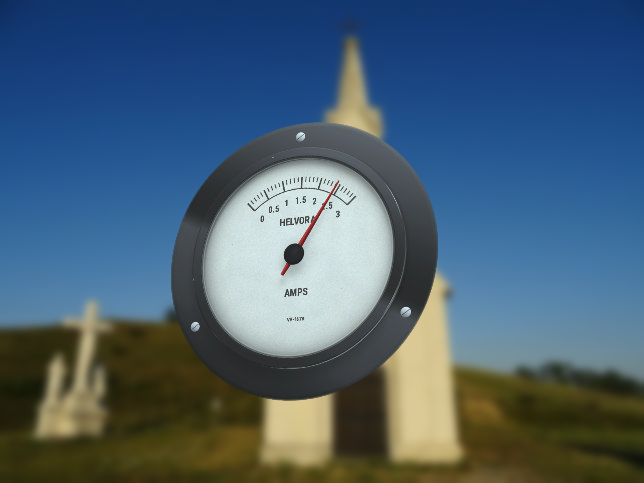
{"value": 2.5, "unit": "A"}
